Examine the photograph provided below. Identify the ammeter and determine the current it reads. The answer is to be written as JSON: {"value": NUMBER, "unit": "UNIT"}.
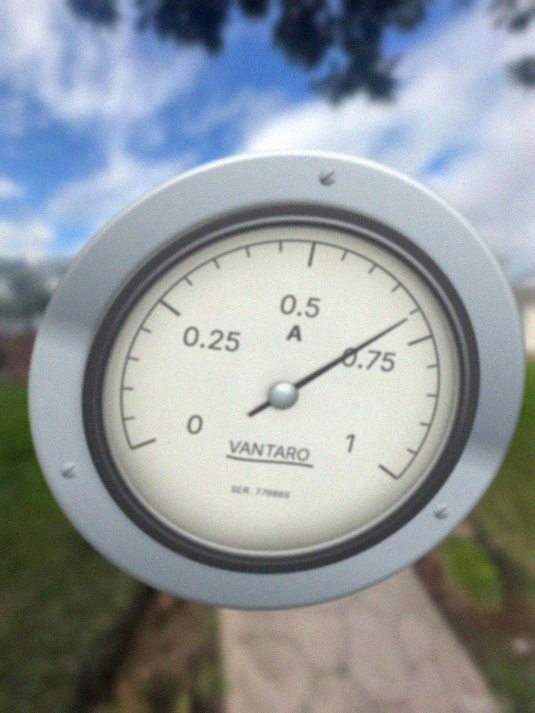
{"value": 0.7, "unit": "A"}
